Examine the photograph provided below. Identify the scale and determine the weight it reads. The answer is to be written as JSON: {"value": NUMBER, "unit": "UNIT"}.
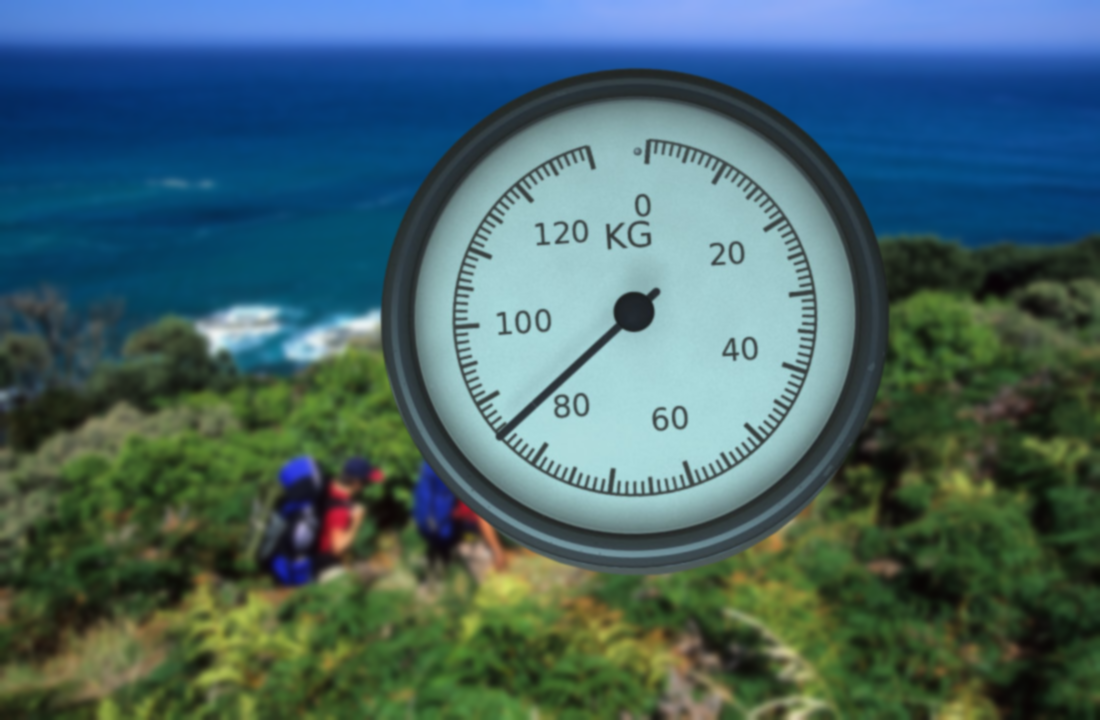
{"value": 85, "unit": "kg"}
